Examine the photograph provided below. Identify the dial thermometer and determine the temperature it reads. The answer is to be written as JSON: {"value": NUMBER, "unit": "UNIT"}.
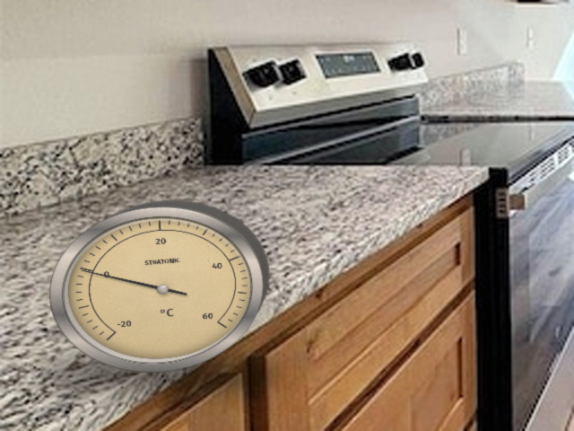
{"value": 0, "unit": "°C"}
